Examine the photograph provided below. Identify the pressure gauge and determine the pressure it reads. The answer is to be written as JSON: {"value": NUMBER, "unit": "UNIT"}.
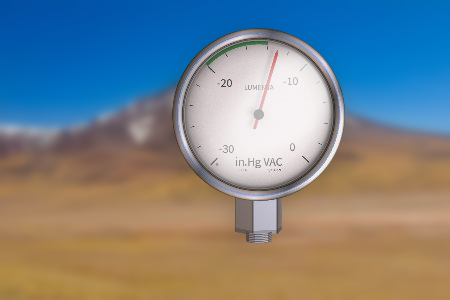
{"value": -13, "unit": "inHg"}
